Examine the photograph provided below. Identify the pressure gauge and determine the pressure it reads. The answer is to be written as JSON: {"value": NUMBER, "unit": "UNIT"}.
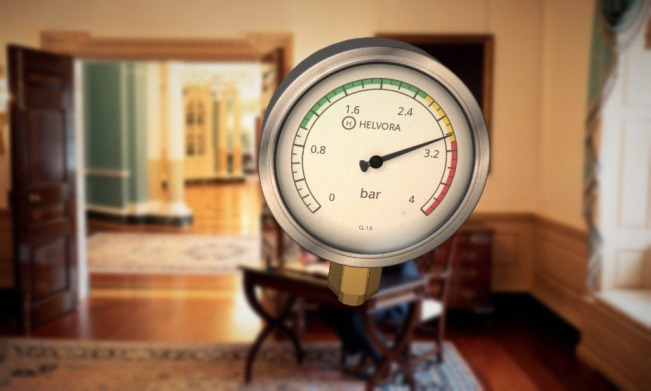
{"value": 3, "unit": "bar"}
